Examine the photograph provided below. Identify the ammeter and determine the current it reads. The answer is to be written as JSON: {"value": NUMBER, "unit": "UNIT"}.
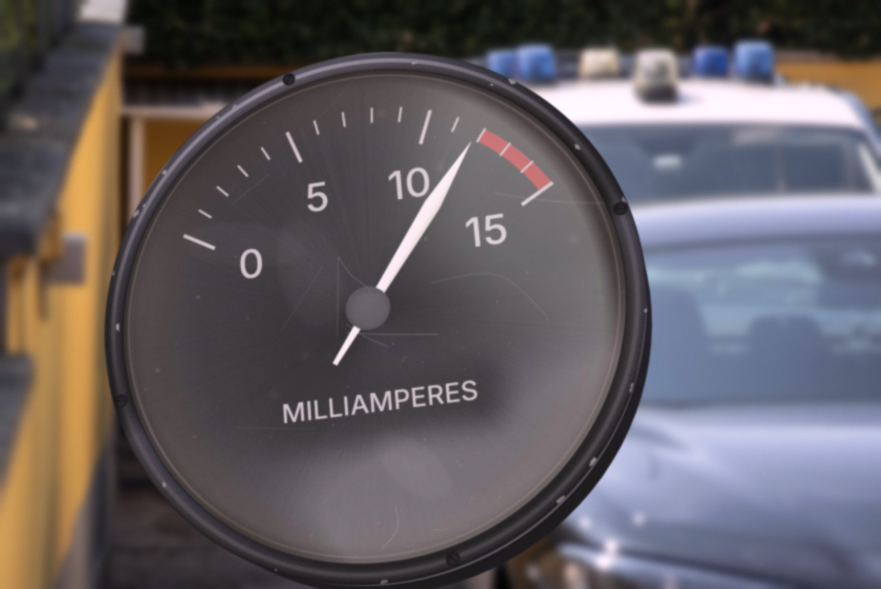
{"value": 12, "unit": "mA"}
